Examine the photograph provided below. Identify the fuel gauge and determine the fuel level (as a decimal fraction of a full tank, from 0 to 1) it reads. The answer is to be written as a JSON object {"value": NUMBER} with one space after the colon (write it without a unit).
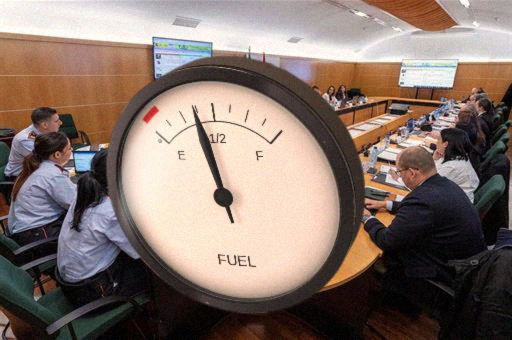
{"value": 0.375}
